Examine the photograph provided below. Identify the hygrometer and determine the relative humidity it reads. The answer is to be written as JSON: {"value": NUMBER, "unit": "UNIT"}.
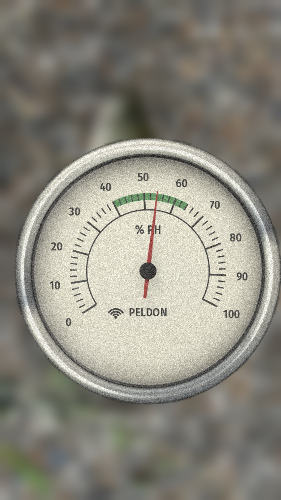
{"value": 54, "unit": "%"}
